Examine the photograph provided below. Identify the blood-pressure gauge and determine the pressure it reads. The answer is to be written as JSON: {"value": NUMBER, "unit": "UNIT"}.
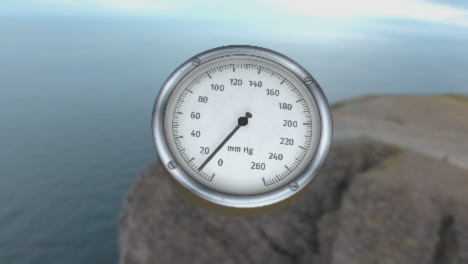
{"value": 10, "unit": "mmHg"}
